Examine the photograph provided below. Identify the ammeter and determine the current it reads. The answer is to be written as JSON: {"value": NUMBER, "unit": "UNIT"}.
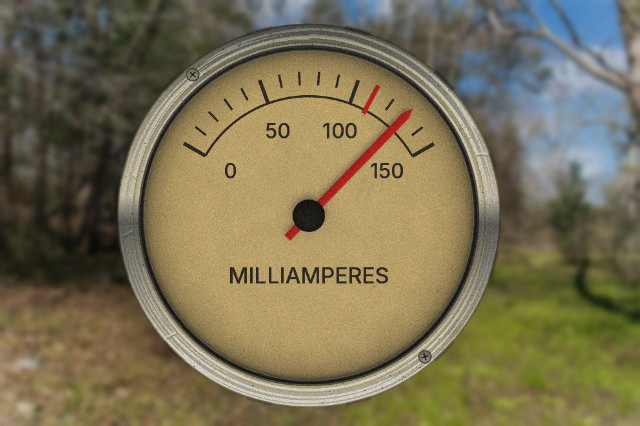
{"value": 130, "unit": "mA"}
